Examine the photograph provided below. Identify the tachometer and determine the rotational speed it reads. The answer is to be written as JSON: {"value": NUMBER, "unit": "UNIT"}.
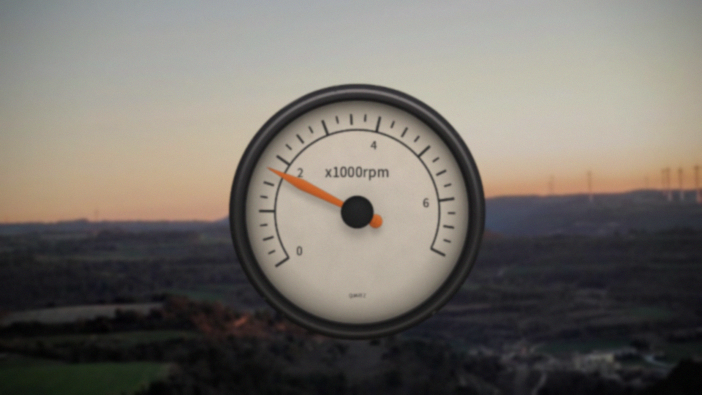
{"value": 1750, "unit": "rpm"}
